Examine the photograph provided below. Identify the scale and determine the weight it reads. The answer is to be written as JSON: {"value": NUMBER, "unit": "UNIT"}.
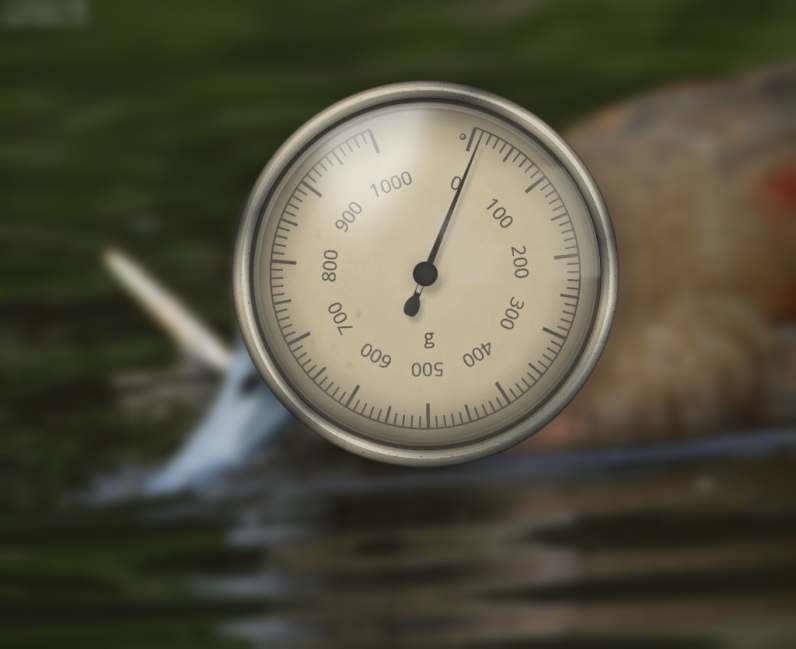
{"value": 10, "unit": "g"}
